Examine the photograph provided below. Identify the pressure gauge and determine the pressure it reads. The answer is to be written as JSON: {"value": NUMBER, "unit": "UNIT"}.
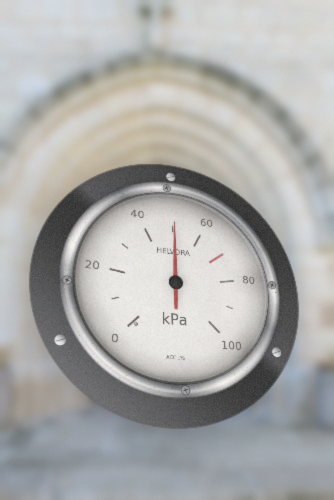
{"value": 50, "unit": "kPa"}
